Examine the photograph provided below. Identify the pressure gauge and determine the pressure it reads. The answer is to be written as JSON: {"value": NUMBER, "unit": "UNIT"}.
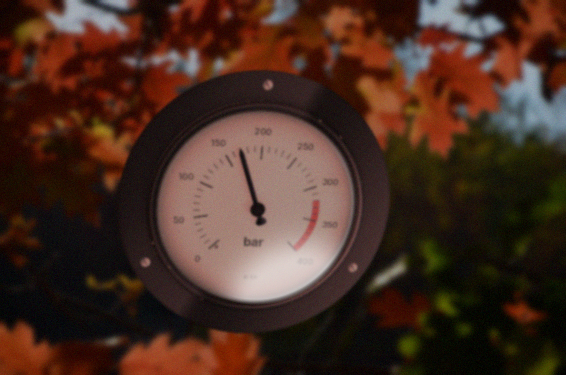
{"value": 170, "unit": "bar"}
